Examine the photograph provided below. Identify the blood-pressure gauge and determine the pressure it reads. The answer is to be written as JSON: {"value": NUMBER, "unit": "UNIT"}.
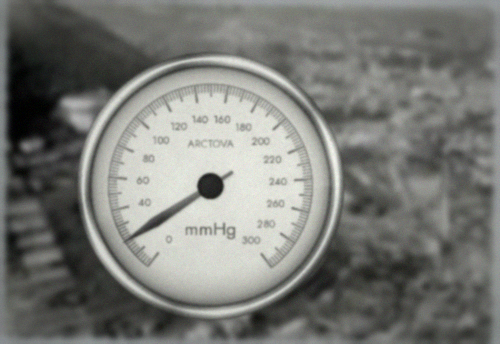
{"value": 20, "unit": "mmHg"}
